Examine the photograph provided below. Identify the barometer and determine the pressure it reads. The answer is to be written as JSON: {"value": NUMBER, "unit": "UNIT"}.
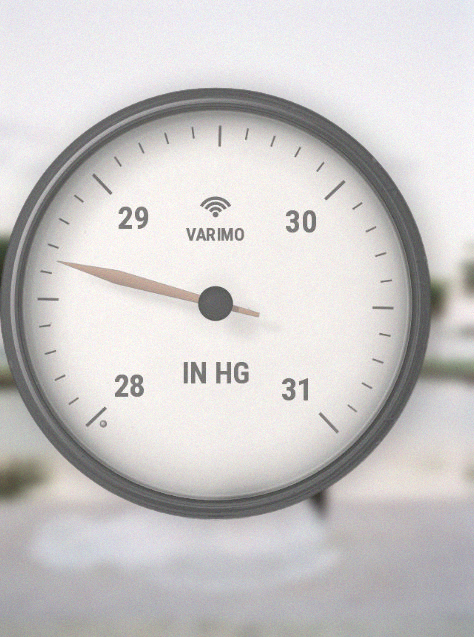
{"value": 28.65, "unit": "inHg"}
